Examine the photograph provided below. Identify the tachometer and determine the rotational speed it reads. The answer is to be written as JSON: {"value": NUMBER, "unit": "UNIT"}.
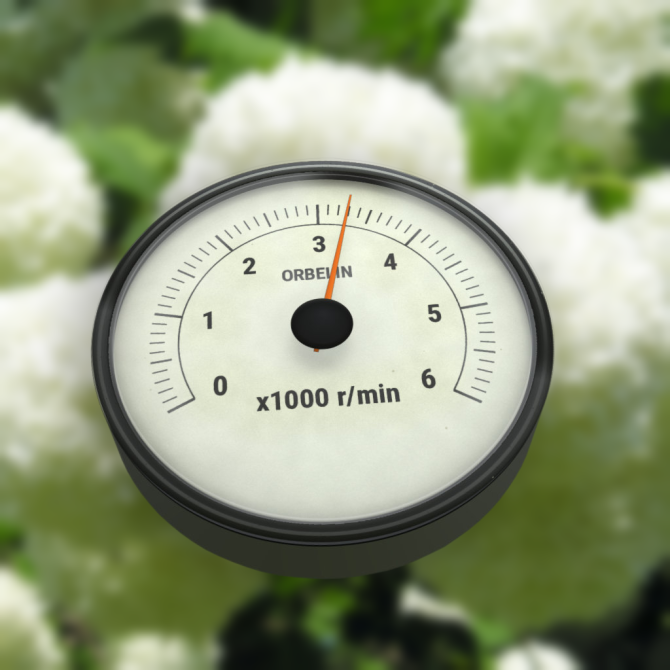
{"value": 3300, "unit": "rpm"}
